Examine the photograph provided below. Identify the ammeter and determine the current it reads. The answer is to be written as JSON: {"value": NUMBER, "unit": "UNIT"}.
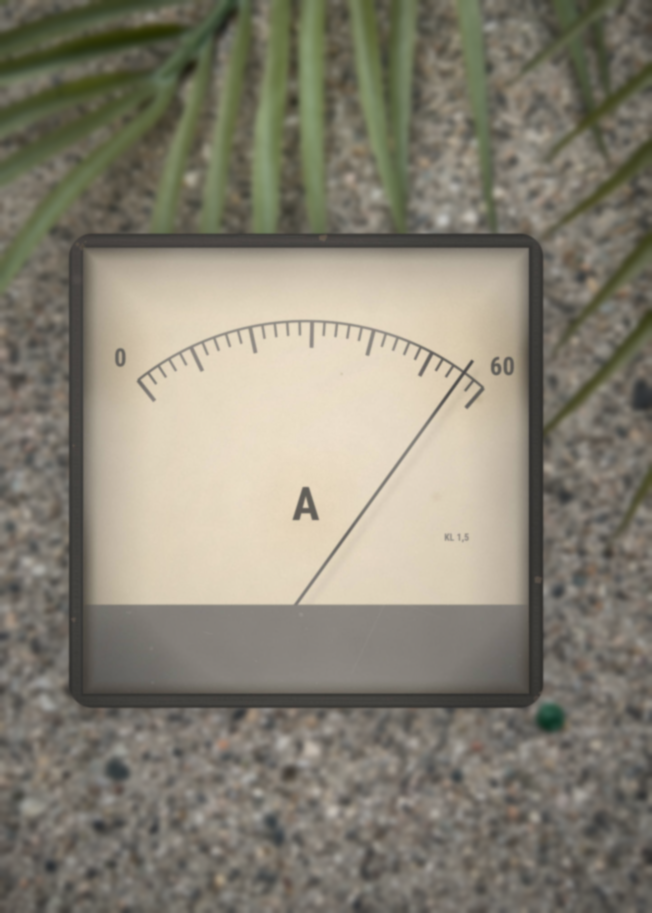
{"value": 56, "unit": "A"}
